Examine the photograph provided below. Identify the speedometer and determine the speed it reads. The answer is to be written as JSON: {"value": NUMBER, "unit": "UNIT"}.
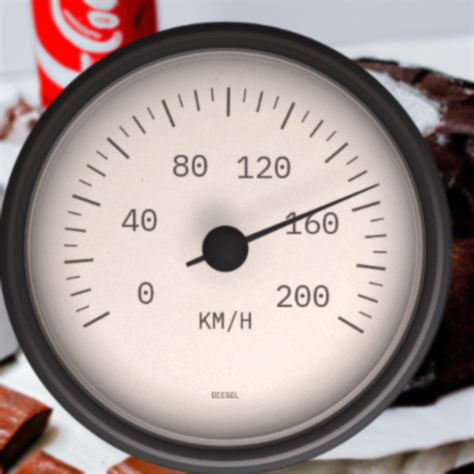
{"value": 155, "unit": "km/h"}
